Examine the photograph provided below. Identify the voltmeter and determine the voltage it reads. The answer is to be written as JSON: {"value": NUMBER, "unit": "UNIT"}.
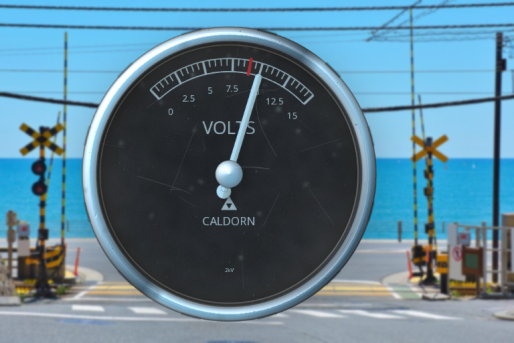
{"value": 10, "unit": "V"}
